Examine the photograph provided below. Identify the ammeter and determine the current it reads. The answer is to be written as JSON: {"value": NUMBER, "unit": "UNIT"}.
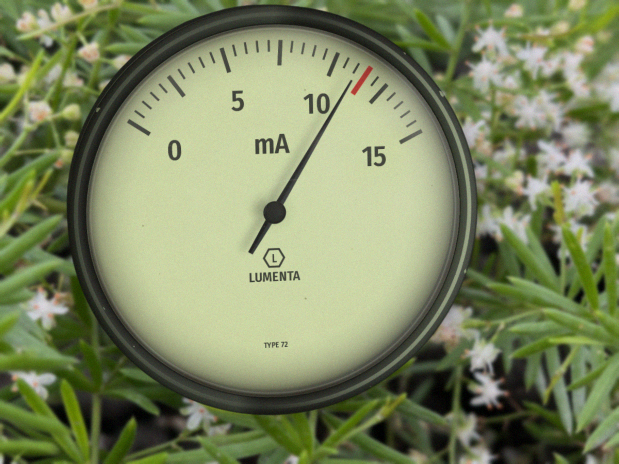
{"value": 11, "unit": "mA"}
